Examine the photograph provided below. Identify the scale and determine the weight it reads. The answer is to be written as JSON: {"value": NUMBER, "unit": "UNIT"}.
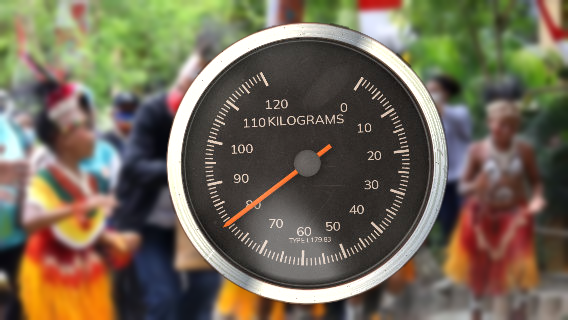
{"value": 80, "unit": "kg"}
